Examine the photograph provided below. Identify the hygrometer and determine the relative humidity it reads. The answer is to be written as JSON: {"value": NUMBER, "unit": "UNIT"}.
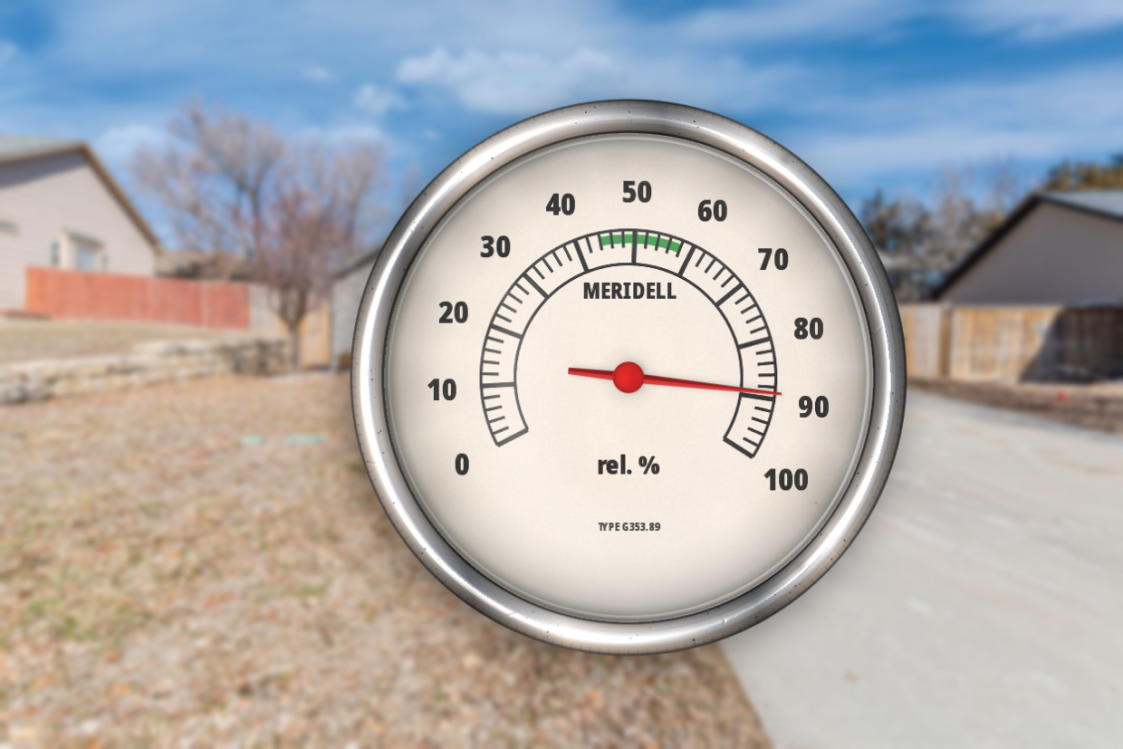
{"value": 89, "unit": "%"}
